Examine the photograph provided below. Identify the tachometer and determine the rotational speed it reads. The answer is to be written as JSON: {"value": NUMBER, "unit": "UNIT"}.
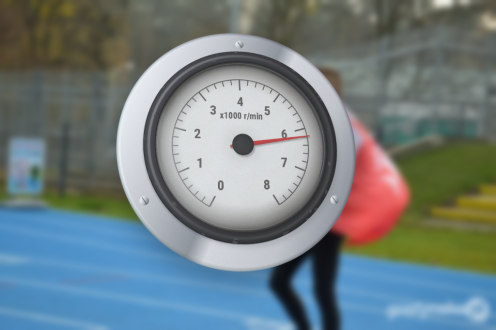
{"value": 6200, "unit": "rpm"}
